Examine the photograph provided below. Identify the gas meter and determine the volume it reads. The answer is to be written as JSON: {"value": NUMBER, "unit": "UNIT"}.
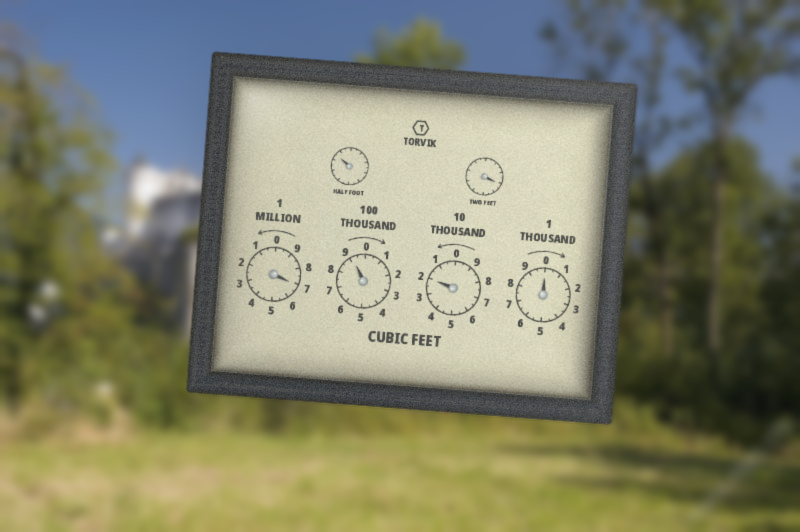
{"value": 692000, "unit": "ft³"}
